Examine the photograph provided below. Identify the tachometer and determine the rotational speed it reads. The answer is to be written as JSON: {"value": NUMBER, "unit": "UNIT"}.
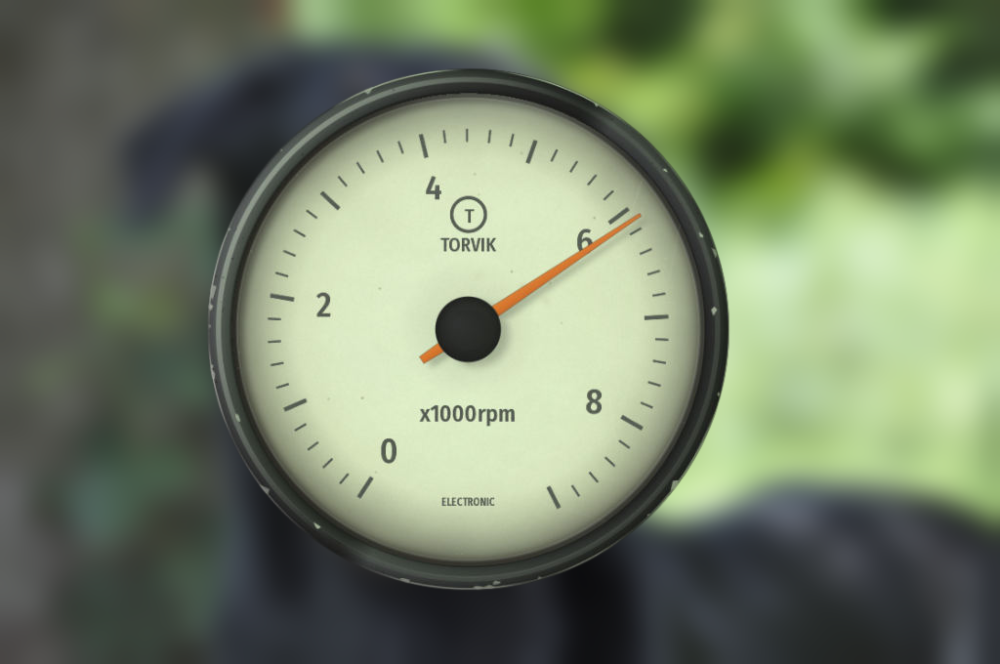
{"value": 6100, "unit": "rpm"}
